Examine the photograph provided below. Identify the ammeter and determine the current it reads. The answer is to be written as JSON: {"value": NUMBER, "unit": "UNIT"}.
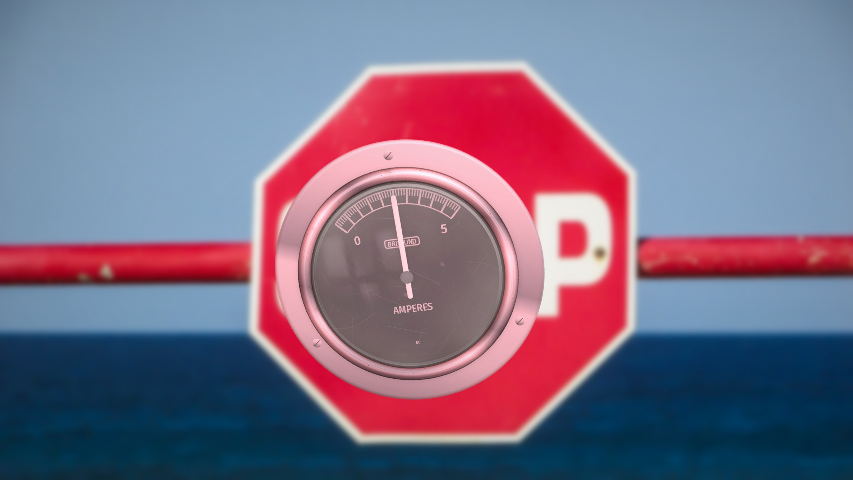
{"value": 2.5, "unit": "A"}
